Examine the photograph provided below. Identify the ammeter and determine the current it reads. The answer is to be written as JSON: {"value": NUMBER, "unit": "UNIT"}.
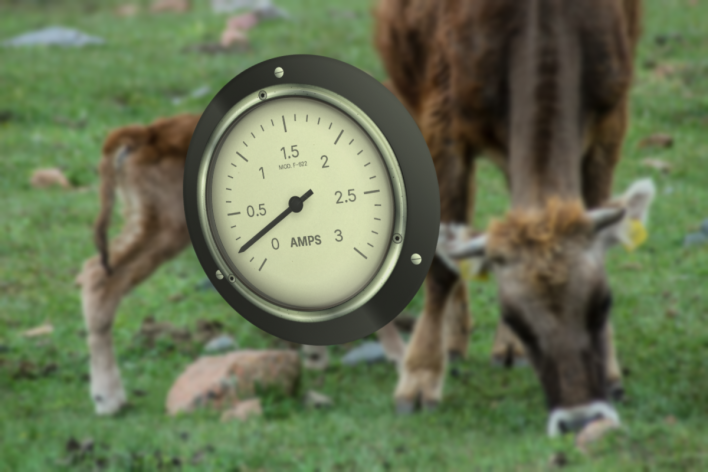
{"value": 0.2, "unit": "A"}
